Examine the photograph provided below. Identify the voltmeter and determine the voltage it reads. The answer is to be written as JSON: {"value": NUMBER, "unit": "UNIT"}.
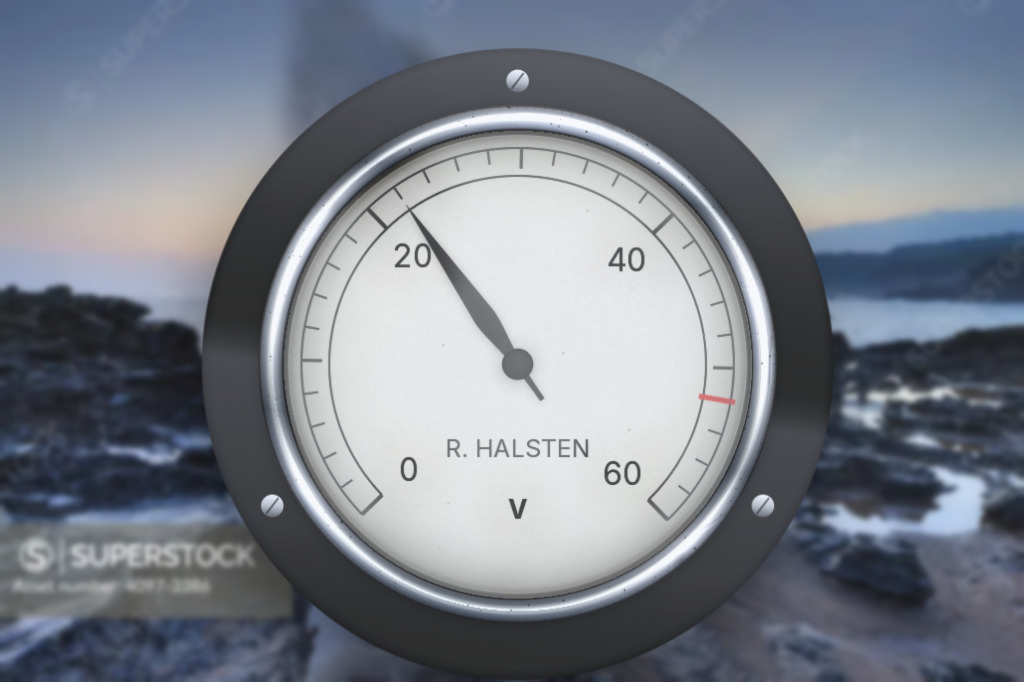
{"value": 22, "unit": "V"}
